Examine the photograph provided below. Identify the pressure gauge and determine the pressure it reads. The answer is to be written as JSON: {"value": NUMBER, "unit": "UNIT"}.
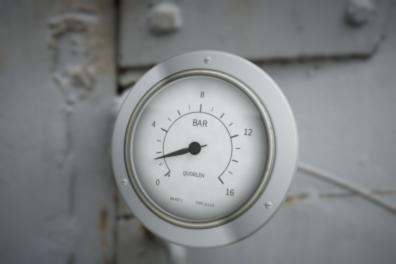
{"value": 1.5, "unit": "bar"}
